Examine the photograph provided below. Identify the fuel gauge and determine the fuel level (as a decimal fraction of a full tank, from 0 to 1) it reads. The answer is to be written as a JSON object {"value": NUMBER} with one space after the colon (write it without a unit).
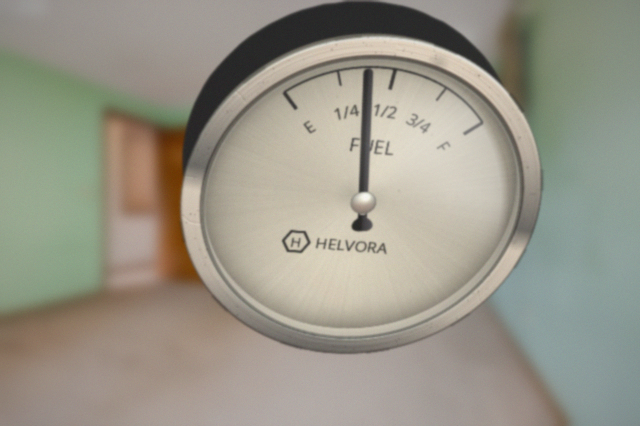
{"value": 0.375}
